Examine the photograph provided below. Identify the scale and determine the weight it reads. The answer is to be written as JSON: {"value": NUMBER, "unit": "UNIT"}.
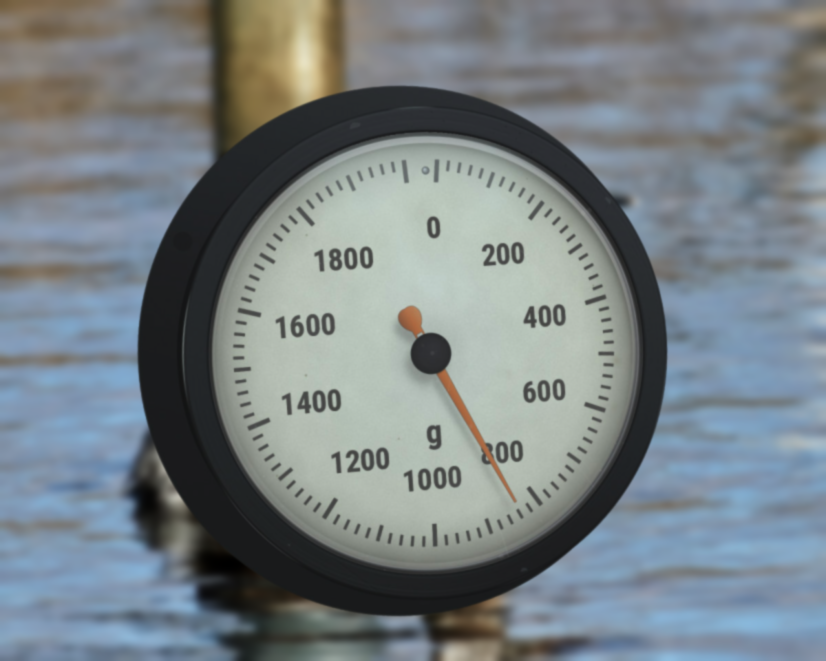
{"value": 840, "unit": "g"}
